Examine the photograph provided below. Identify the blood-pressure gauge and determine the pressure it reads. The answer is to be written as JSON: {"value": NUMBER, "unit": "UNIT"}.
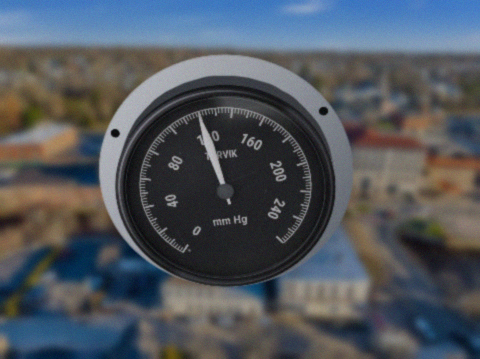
{"value": 120, "unit": "mmHg"}
